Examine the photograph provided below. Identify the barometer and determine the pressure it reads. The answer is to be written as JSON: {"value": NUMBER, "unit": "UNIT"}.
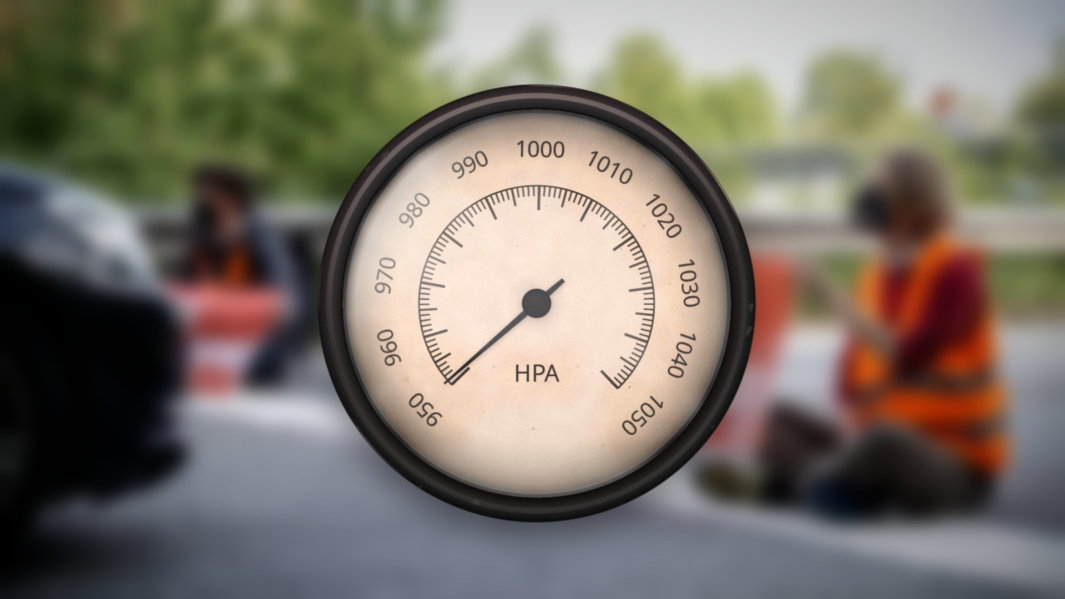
{"value": 951, "unit": "hPa"}
